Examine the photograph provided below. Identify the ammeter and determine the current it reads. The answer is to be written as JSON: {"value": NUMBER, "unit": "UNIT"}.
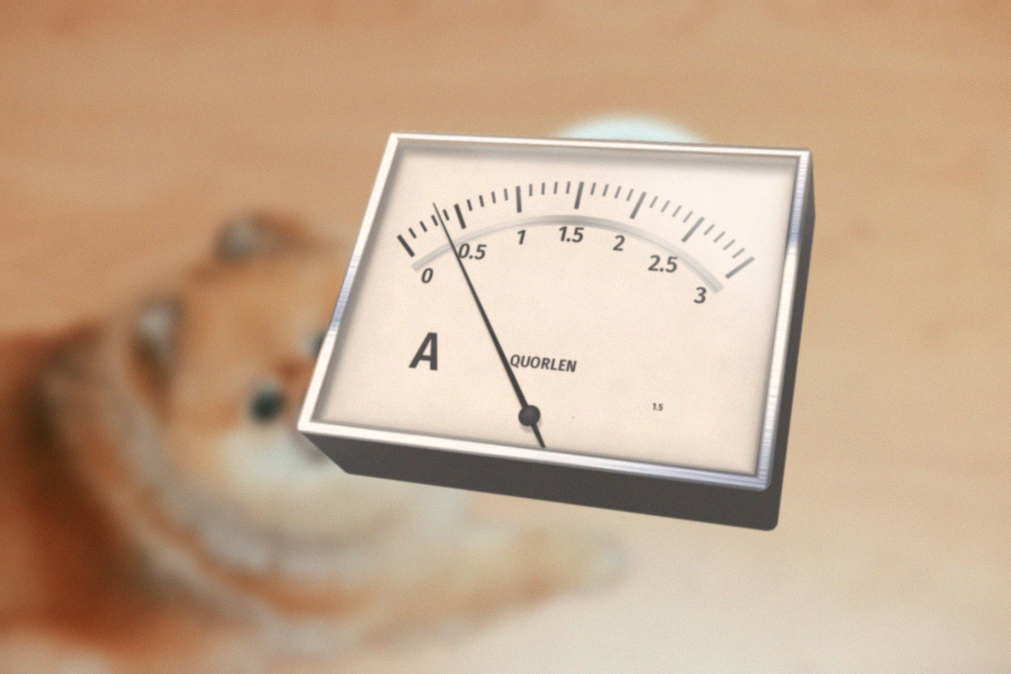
{"value": 0.35, "unit": "A"}
